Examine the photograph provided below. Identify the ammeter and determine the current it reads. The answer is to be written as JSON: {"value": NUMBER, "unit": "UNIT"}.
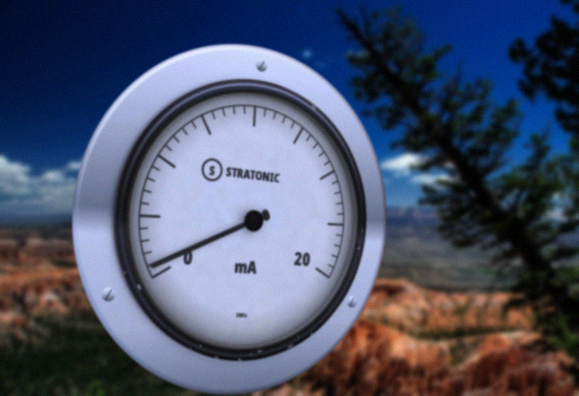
{"value": 0.5, "unit": "mA"}
